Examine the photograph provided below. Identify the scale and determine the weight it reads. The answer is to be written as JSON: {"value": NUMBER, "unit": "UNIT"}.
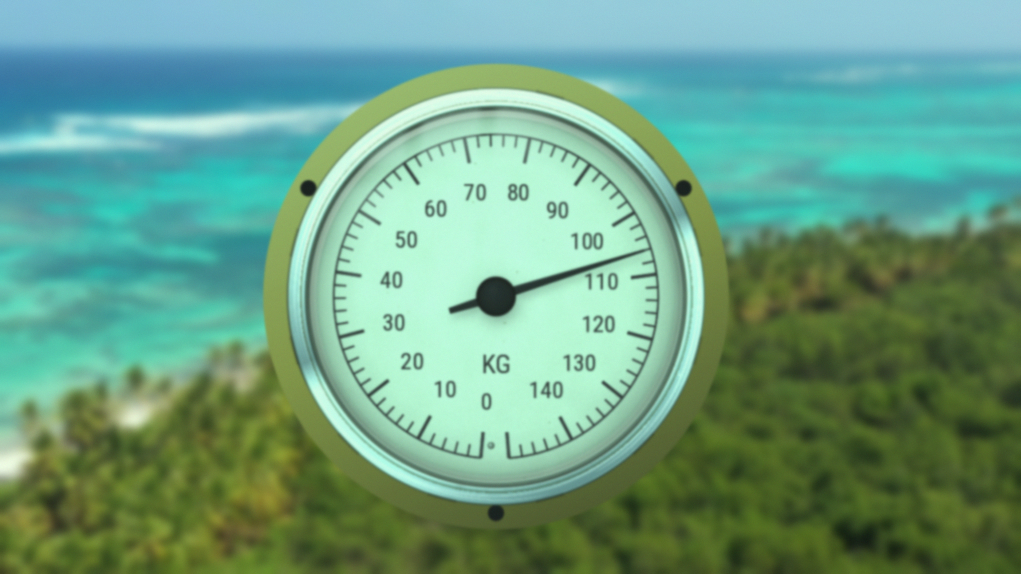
{"value": 106, "unit": "kg"}
